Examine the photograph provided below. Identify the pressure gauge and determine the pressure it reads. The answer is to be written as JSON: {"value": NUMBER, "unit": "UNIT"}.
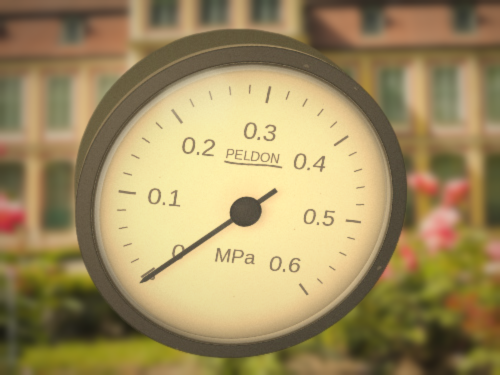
{"value": 0, "unit": "MPa"}
